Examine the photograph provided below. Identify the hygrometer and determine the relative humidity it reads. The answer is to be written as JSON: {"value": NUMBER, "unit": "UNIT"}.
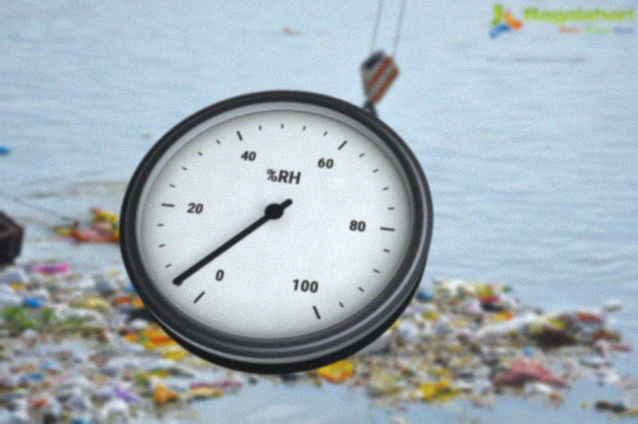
{"value": 4, "unit": "%"}
